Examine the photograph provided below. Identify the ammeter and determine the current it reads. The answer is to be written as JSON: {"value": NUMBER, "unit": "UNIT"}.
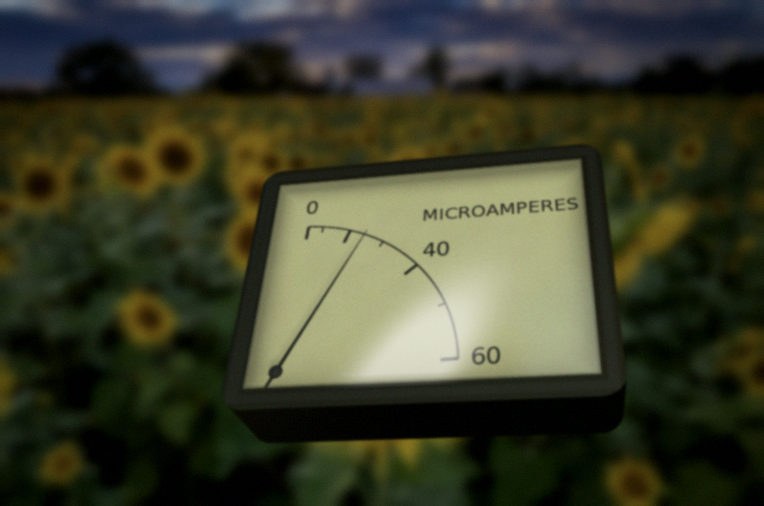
{"value": 25, "unit": "µA"}
